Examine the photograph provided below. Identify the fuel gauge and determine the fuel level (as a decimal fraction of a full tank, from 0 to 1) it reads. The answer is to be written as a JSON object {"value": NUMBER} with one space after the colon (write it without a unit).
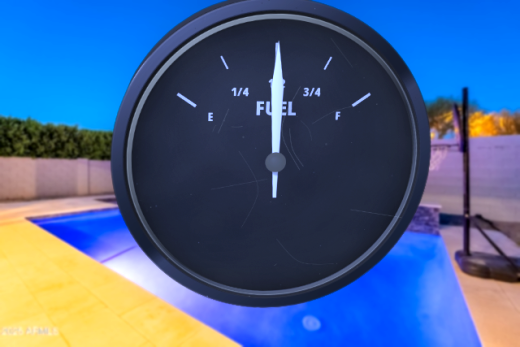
{"value": 0.5}
